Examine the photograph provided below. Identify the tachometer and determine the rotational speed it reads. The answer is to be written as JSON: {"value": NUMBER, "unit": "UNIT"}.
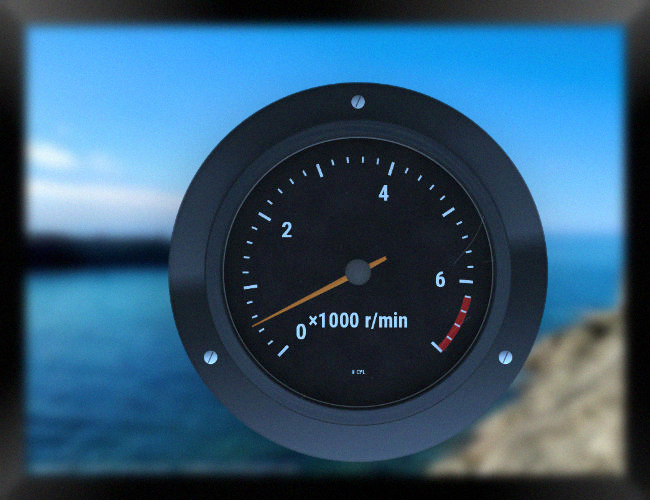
{"value": 500, "unit": "rpm"}
